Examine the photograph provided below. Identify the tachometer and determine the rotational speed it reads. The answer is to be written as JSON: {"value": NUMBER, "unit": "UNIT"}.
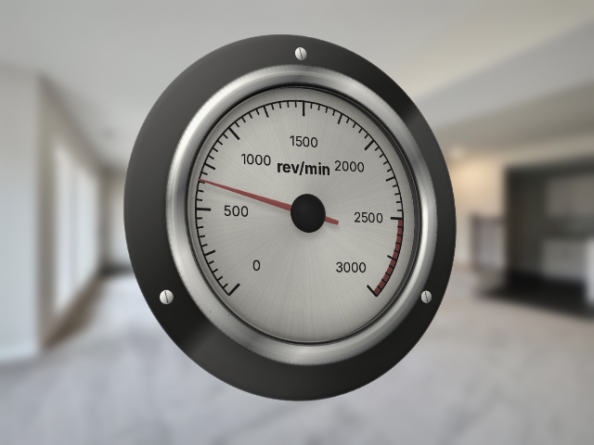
{"value": 650, "unit": "rpm"}
